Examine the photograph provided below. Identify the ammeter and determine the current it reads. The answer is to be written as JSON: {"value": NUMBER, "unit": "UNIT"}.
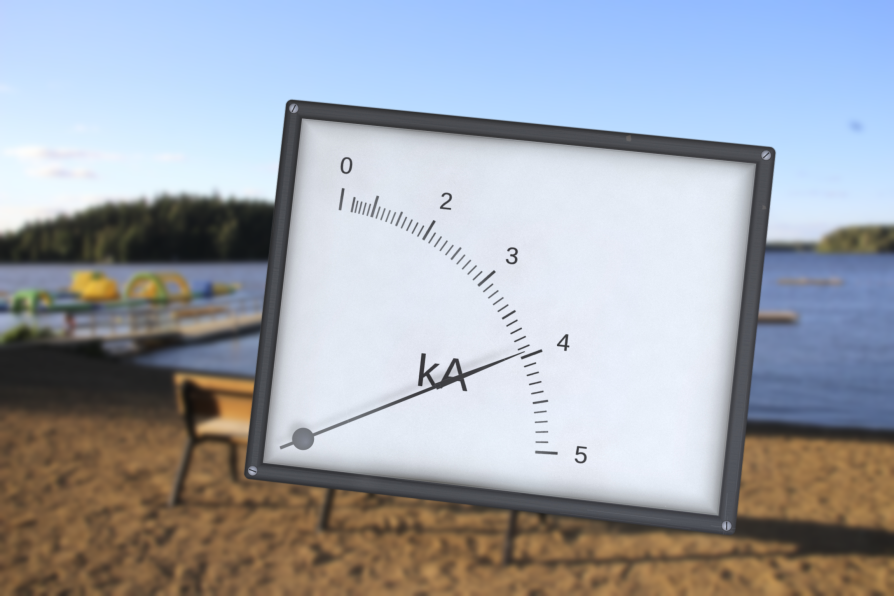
{"value": 3.95, "unit": "kA"}
